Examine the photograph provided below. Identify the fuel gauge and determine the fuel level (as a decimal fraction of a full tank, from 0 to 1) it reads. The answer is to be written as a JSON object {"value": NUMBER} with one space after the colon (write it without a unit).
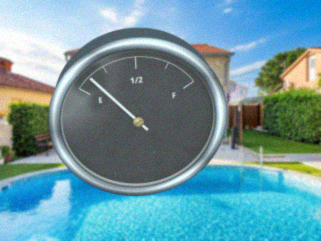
{"value": 0.125}
